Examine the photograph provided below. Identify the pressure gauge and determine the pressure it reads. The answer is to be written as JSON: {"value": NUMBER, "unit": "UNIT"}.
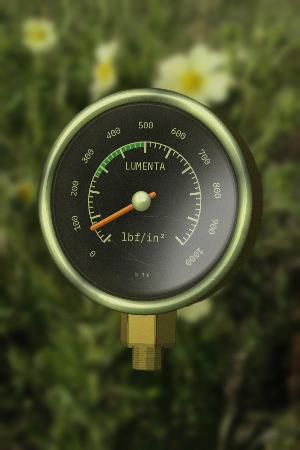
{"value": 60, "unit": "psi"}
